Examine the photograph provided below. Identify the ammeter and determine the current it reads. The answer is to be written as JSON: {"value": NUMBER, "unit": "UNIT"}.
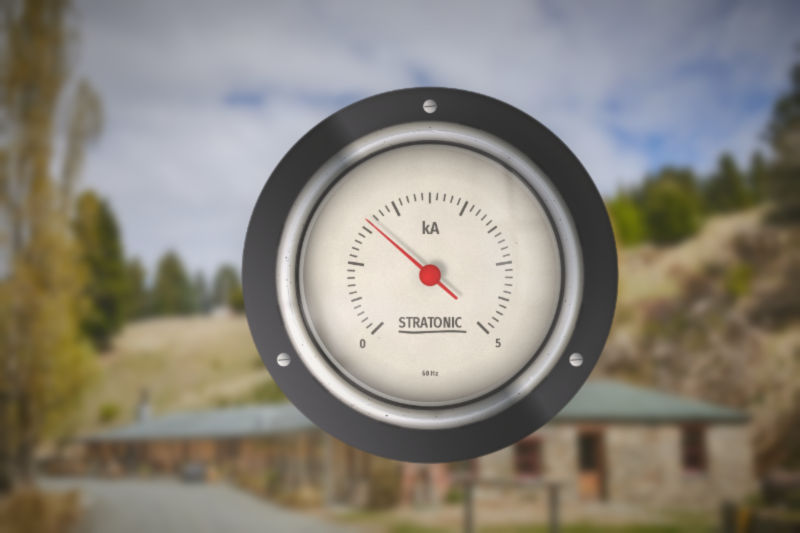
{"value": 1.6, "unit": "kA"}
